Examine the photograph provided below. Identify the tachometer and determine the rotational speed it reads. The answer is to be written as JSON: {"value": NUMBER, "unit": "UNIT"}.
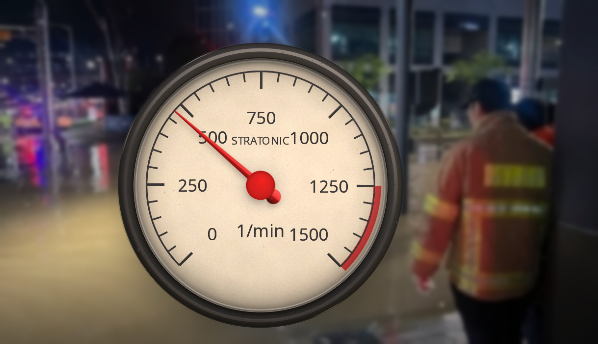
{"value": 475, "unit": "rpm"}
